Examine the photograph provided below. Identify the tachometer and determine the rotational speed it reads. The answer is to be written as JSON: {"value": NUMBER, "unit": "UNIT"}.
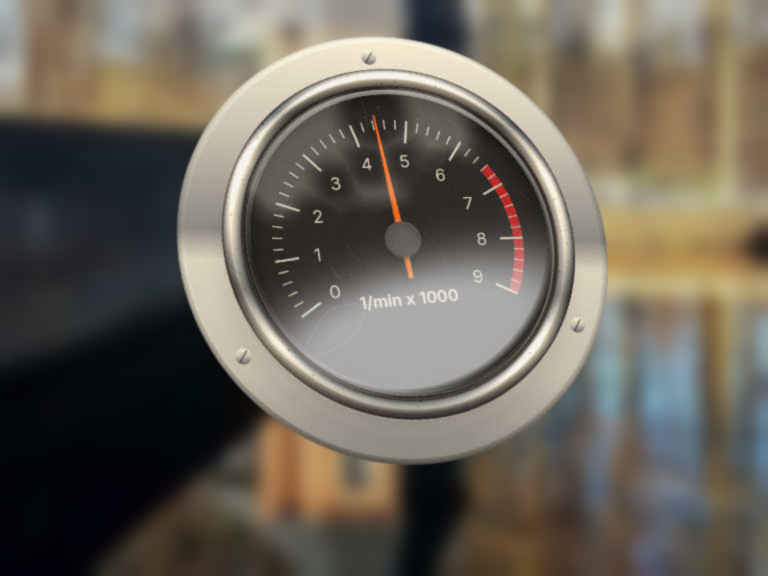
{"value": 4400, "unit": "rpm"}
